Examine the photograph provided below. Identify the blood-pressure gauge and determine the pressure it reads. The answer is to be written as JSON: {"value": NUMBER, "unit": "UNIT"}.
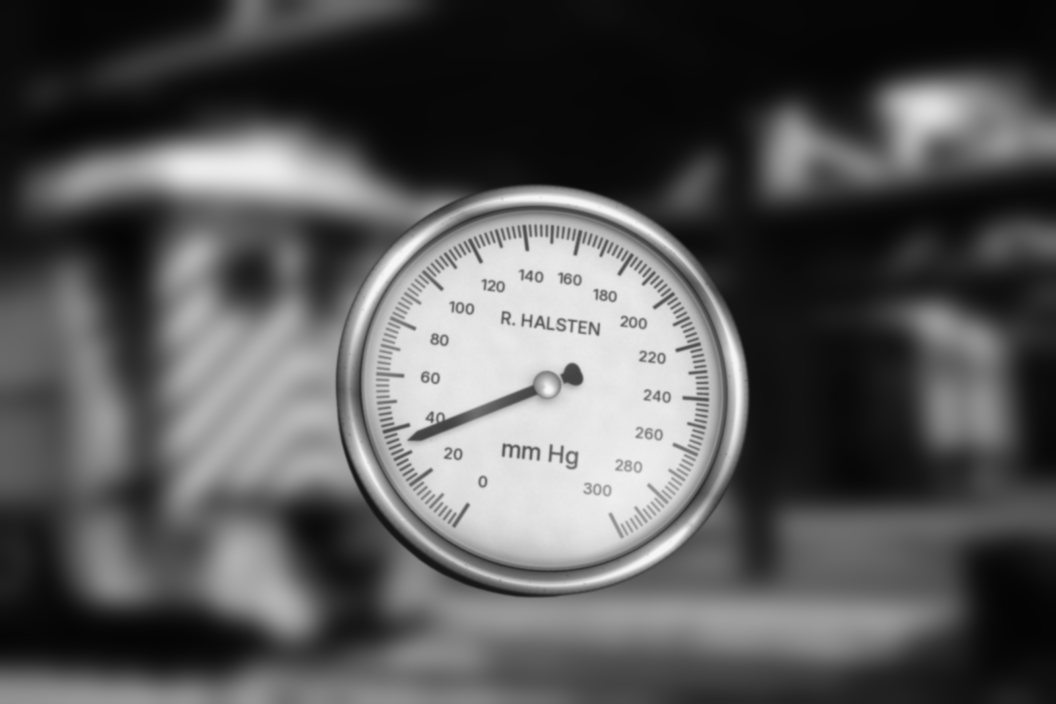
{"value": 34, "unit": "mmHg"}
